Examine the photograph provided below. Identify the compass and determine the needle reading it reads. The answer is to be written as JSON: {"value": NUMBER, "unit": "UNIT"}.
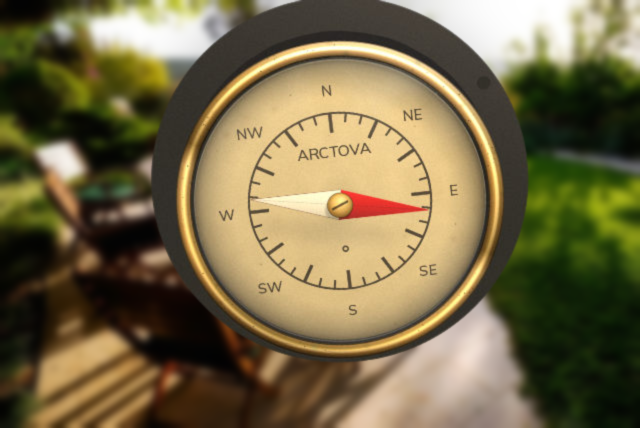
{"value": 100, "unit": "°"}
